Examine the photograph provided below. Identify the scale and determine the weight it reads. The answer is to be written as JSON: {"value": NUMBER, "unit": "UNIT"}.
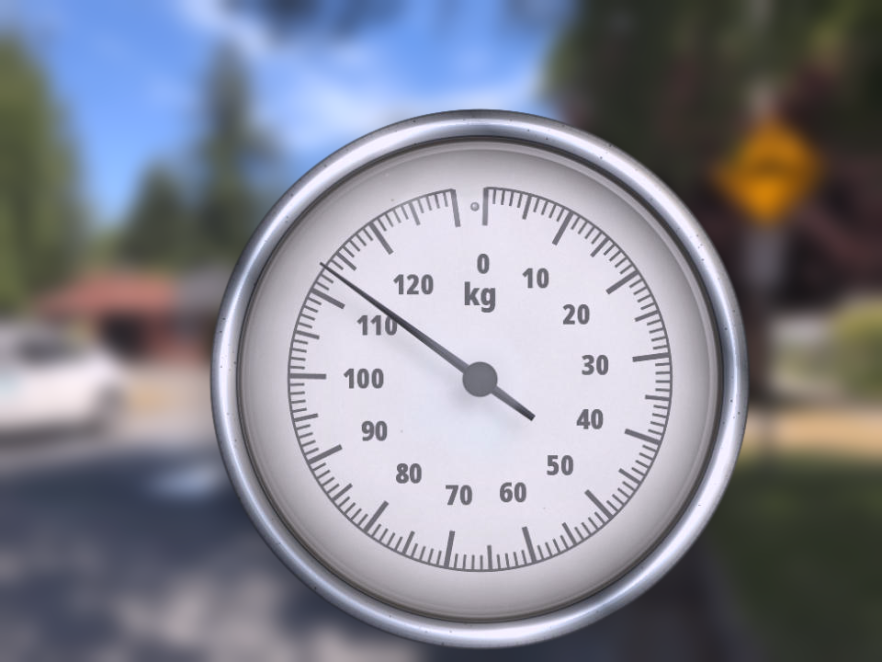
{"value": 113, "unit": "kg"}
